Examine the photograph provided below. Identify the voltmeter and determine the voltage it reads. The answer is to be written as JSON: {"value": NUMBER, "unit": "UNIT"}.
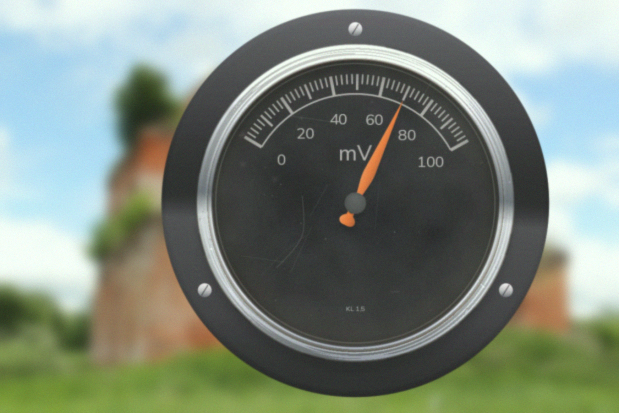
{"value": 70, "unit": "mV"}
